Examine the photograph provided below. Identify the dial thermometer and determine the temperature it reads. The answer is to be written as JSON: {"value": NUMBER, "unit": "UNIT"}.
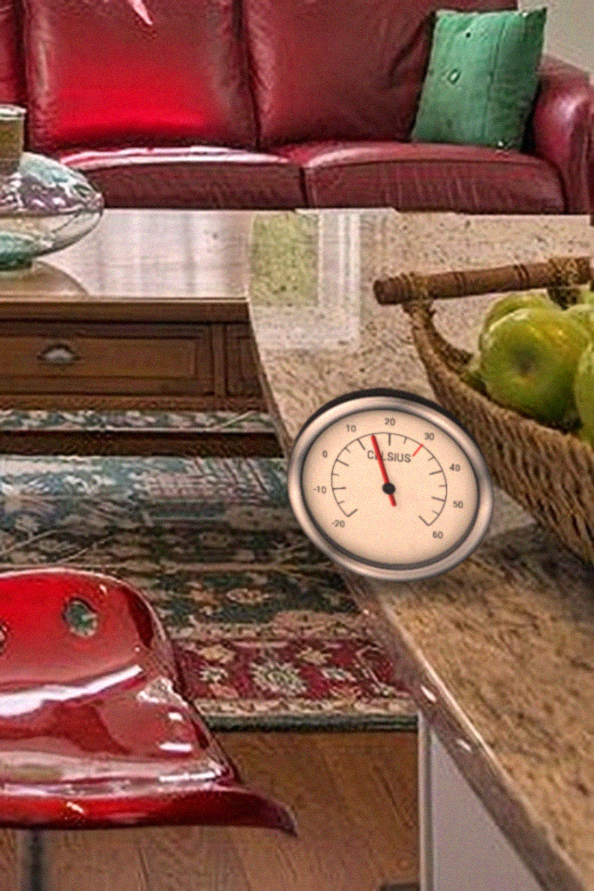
{"value": 15, "unit": "°C"}
